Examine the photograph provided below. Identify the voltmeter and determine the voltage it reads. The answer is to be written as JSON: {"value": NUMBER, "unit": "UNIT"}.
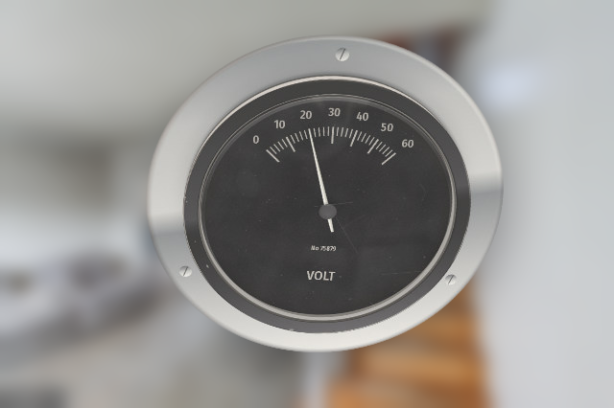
{"value": 20, "unit": "V"}
